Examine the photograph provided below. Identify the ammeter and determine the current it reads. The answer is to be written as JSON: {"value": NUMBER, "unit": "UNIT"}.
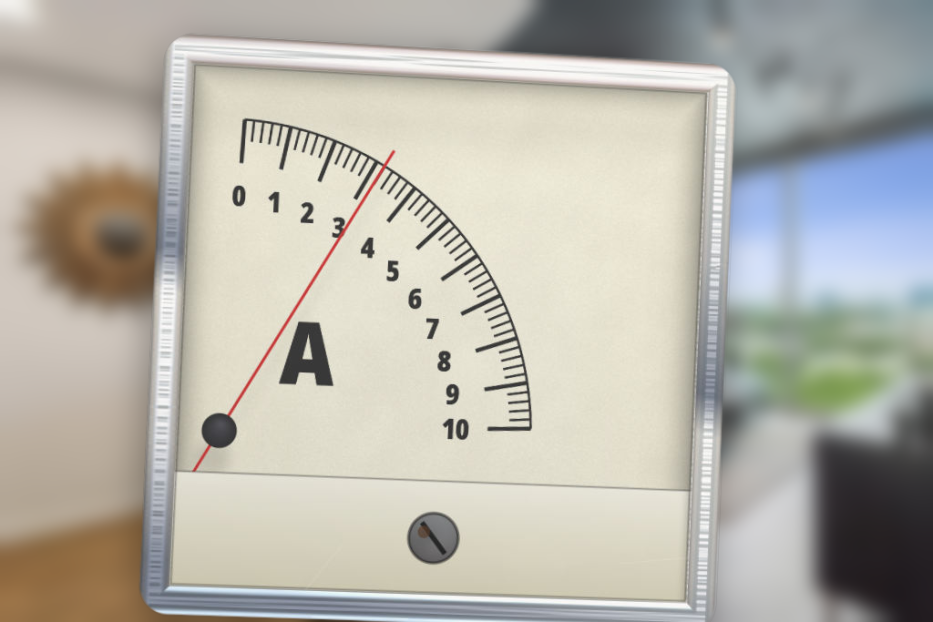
{"value": 3.2, "unit": "A"}
